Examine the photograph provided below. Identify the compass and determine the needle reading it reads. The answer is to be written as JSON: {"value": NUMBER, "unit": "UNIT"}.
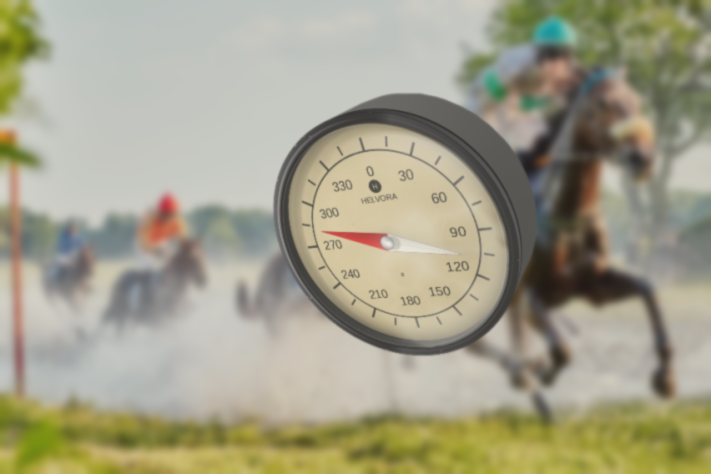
{"value": 285, "unit": "°"}
